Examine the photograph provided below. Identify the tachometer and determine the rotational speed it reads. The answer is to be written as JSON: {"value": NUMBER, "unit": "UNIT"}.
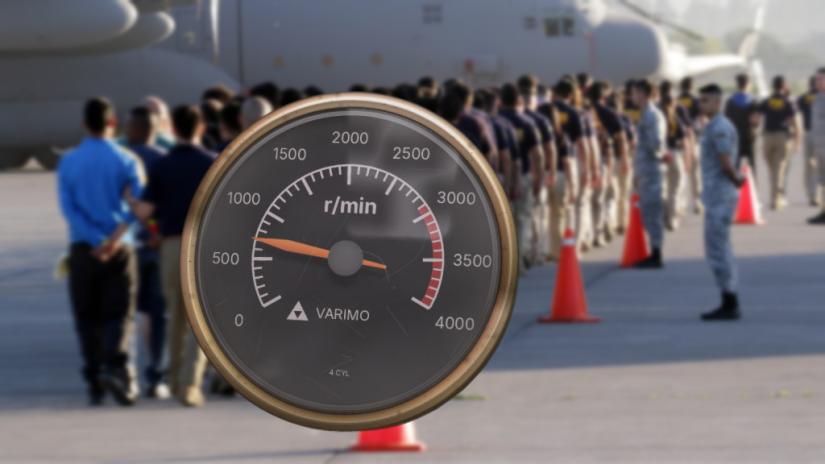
{"value": 700, "unit": "rpm"}
